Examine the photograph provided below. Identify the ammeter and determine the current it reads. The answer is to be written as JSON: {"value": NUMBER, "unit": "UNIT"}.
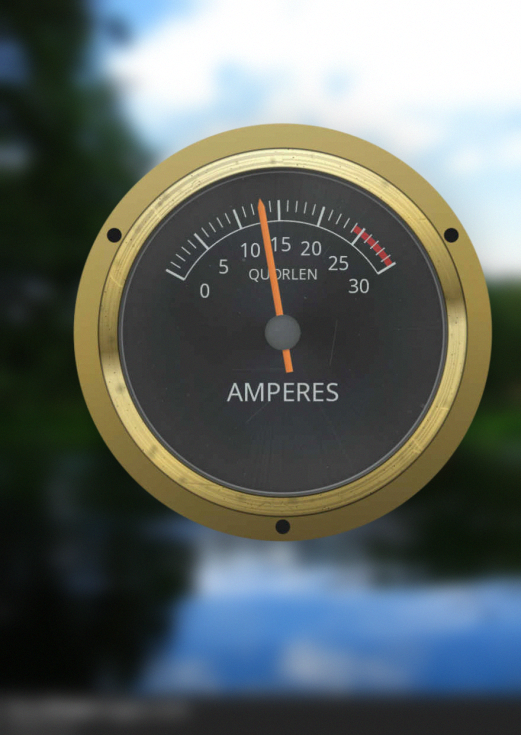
{"value": 13, "unit": "A"}
